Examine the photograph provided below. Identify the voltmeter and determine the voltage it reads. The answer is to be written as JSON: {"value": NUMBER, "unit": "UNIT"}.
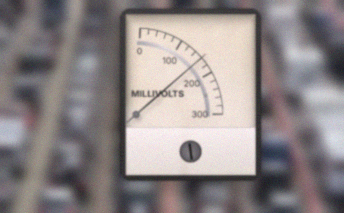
{"value": 160, "unit": "mV"}
